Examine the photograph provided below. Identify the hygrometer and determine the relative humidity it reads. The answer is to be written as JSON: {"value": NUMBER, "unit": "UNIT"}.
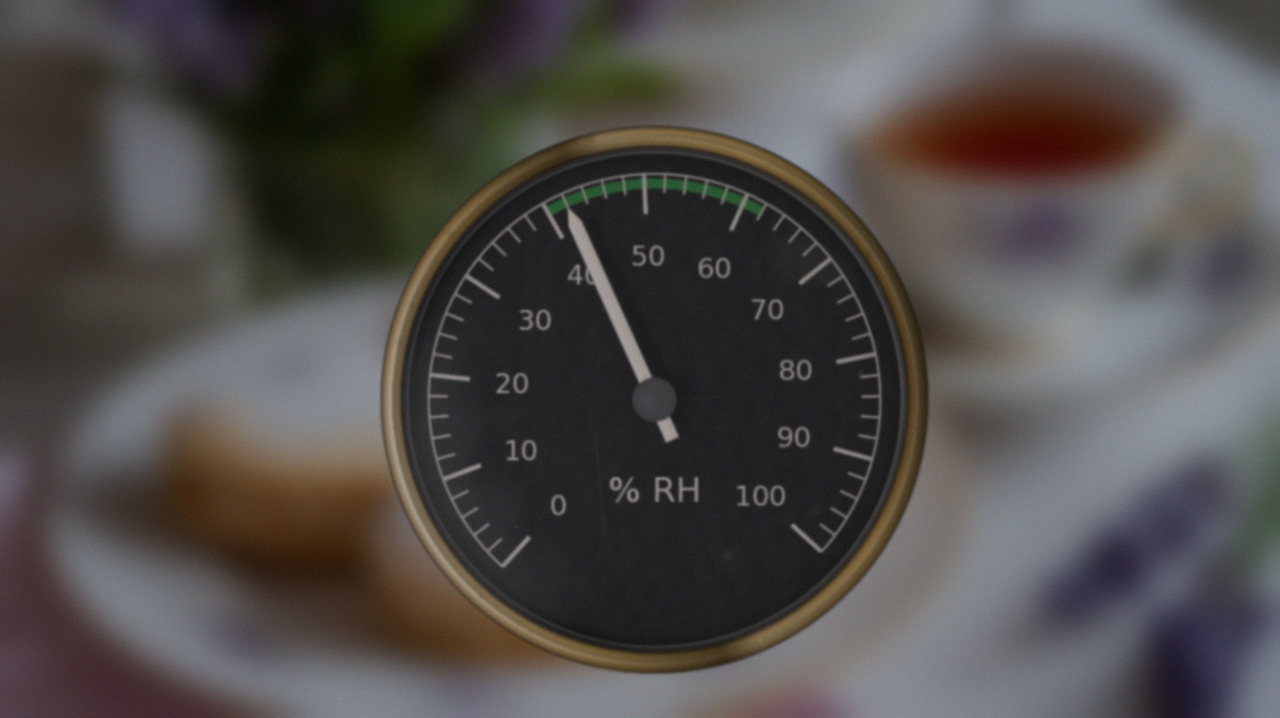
{"value": 42, "unit": "%"}
